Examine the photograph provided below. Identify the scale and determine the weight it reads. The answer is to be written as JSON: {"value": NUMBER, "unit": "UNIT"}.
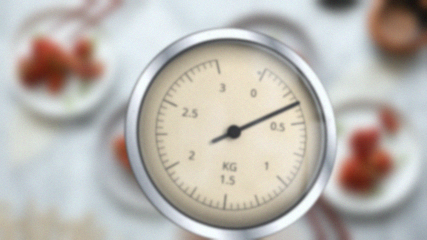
{"value": 0.35, "unit": "kg"}
